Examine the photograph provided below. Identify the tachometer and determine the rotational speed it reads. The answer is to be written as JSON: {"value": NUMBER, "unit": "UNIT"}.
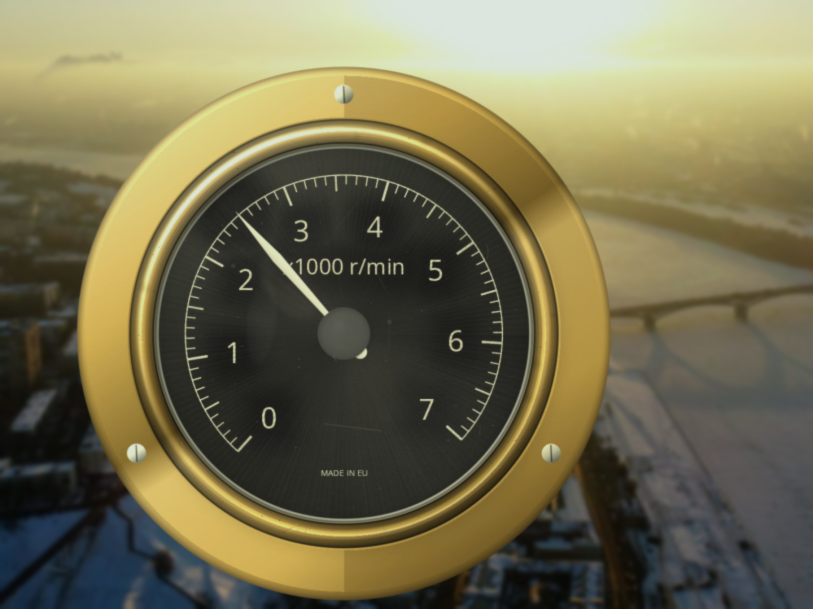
{"value": 2500, "unit": "rpm"}
